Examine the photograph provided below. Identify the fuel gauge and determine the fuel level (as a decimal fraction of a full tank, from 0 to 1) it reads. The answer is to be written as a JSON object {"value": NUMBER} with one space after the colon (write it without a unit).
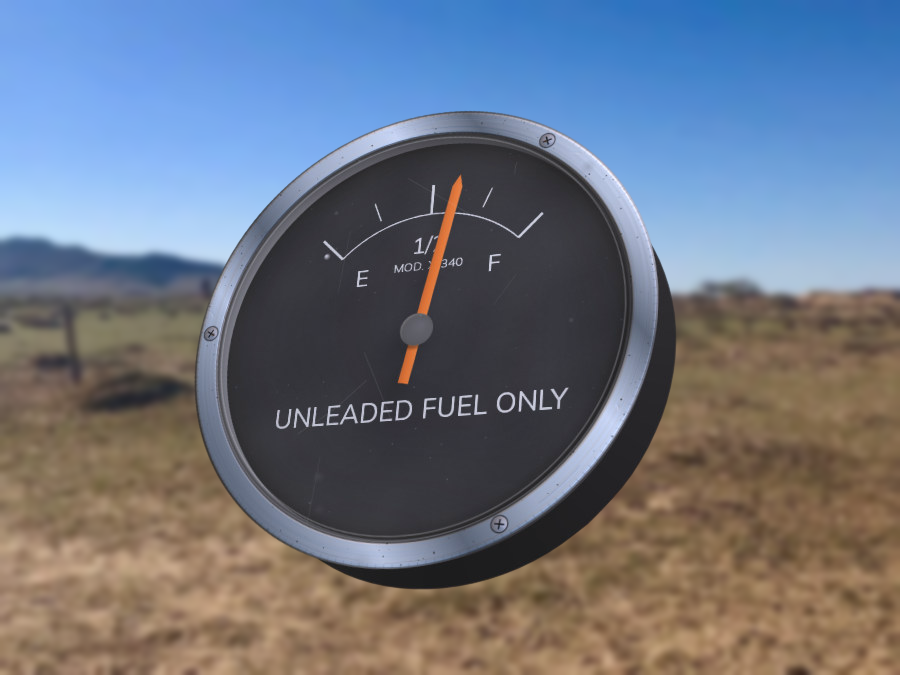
{"value": 0.625}
